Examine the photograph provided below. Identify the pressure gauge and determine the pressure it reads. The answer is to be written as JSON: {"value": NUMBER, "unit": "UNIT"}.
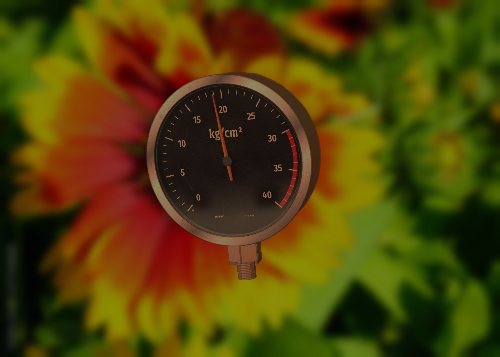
{"value": 19, "unit": "kg/cm²"}
